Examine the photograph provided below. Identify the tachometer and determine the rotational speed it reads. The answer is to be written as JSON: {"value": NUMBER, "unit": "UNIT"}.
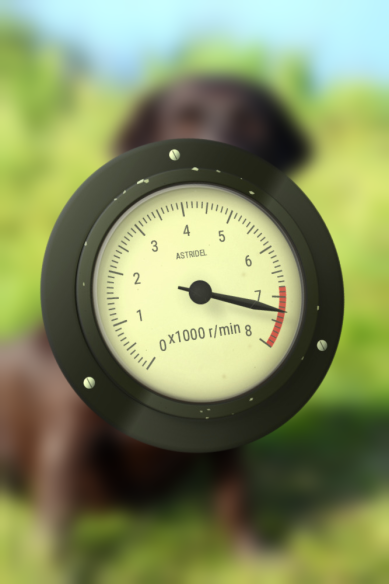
{"value": 7300, "unit": "rpm"}
